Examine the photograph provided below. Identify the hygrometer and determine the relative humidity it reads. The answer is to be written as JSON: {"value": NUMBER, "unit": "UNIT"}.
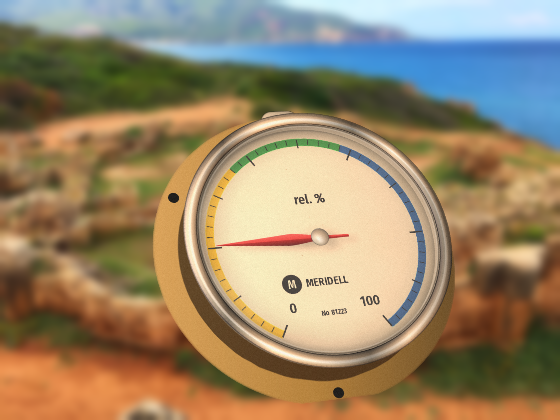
{"value": 20, "unit": "%"}
